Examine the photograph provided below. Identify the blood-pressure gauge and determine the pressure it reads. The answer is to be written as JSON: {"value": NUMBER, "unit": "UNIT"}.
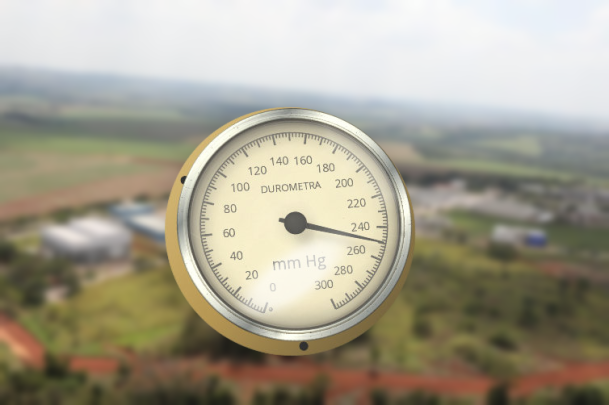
{"value": 250, "unit": "mmHg"}
